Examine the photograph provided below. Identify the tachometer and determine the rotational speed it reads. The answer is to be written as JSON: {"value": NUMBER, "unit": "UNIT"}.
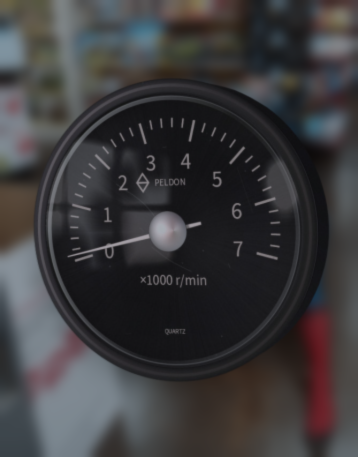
{"value": 100, "unit": "rpm"}
